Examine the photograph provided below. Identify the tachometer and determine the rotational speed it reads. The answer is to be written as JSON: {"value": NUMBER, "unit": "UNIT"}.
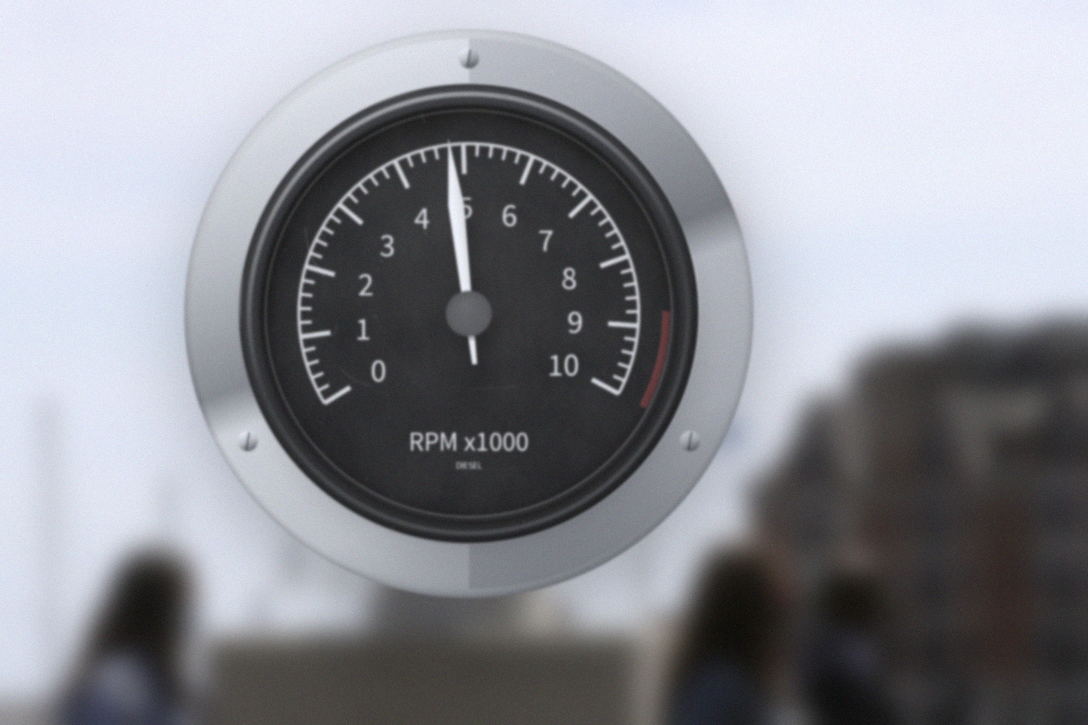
{"value": 4800, "unit": "rpm"}
